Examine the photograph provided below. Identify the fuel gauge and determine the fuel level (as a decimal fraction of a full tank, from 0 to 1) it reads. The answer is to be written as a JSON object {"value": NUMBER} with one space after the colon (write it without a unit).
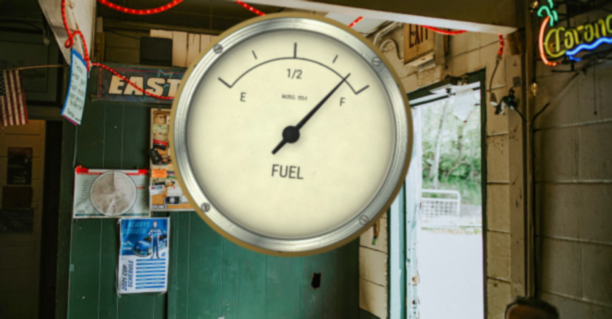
{"value": 0.875}
